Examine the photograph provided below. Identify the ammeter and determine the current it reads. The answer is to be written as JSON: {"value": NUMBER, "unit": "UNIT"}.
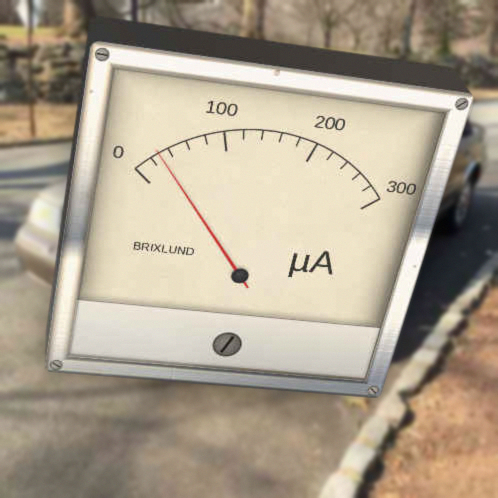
{"value": 30, "unit": "µA"}
